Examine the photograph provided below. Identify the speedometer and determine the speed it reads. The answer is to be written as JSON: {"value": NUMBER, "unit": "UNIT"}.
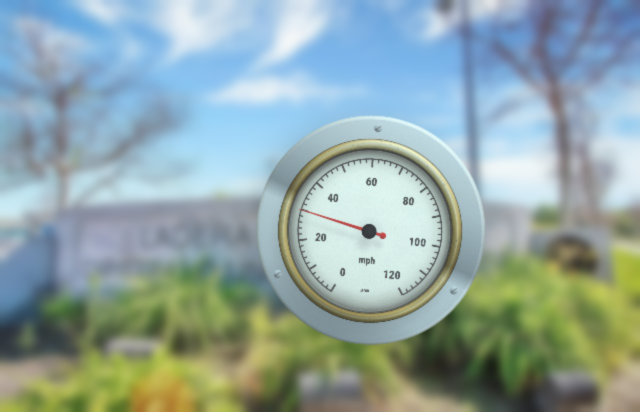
{"value": 30, "unit": "mph"}
